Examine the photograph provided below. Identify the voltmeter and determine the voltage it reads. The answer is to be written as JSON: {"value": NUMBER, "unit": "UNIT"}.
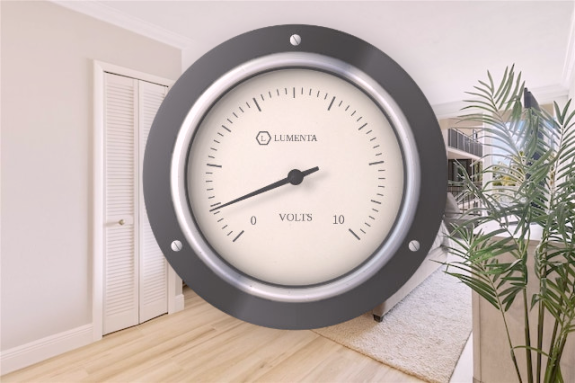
{"value": 0.9, "unit": "V"}
